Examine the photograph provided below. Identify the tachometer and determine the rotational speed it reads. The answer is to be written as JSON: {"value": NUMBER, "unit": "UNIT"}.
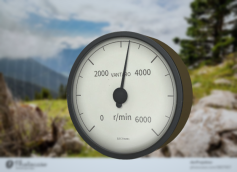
{"value": 3250, "unit": "rpm"}
